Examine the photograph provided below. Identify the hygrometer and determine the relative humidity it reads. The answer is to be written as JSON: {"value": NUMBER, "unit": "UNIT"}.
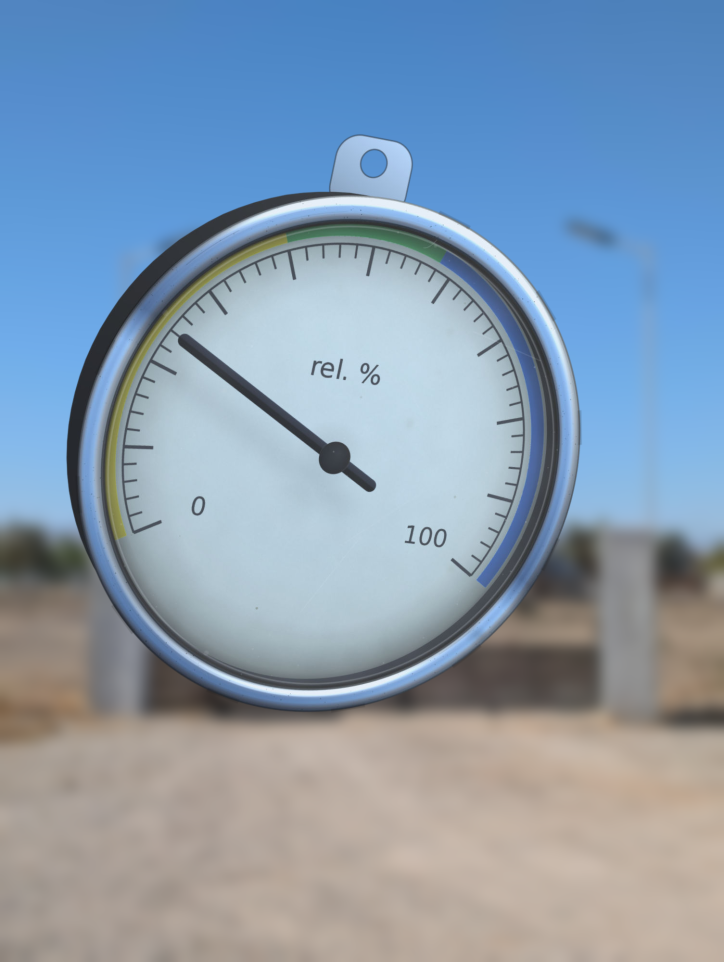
{"value": 24, "unit": "%"}
